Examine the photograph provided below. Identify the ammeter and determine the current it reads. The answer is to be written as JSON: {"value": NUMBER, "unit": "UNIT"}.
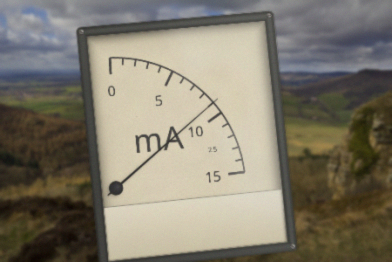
{"value": 9, "unit": "mA"}
